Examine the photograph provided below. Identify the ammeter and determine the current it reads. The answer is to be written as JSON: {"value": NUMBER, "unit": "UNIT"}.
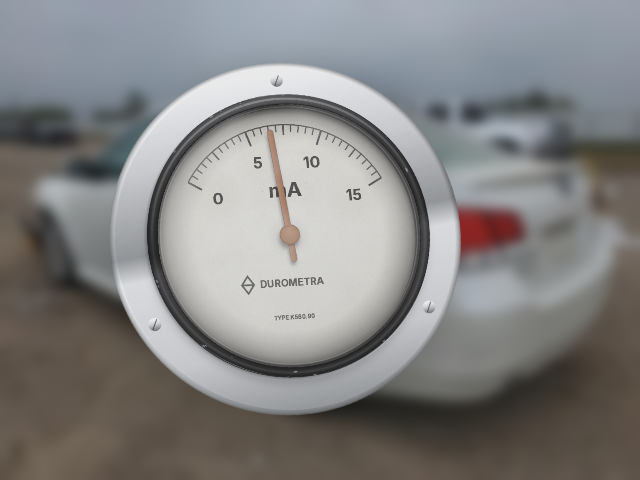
{"value": 6.5, "unit": "mA"}
